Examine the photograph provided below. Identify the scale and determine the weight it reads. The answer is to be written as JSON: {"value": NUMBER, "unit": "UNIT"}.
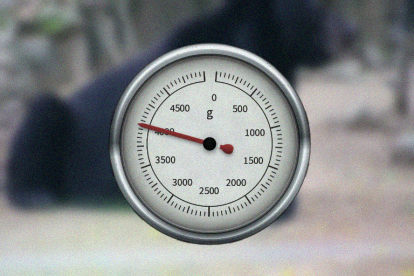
{"value": 4000, "unit": "g"}
